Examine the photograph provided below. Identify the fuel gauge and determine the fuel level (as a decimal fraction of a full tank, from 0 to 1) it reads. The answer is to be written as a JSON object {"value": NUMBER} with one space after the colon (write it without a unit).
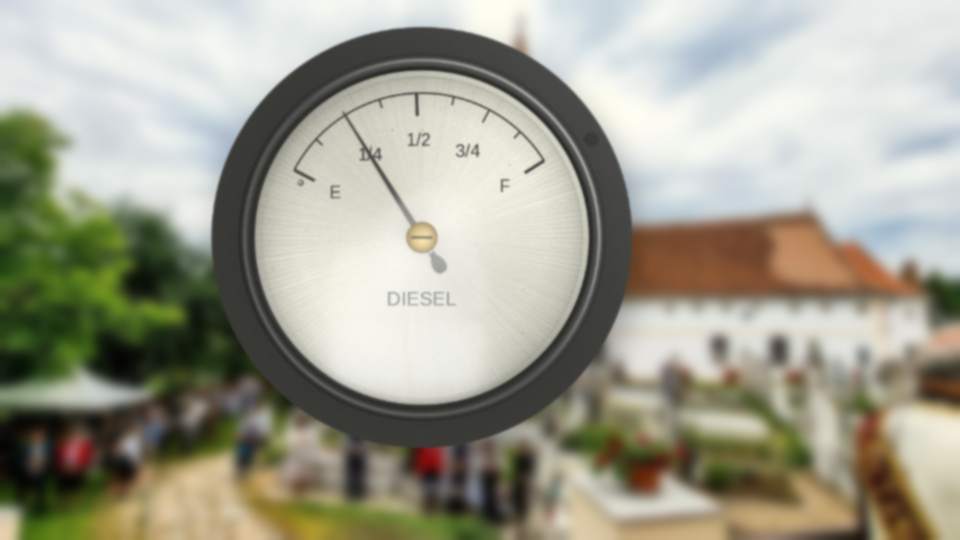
{"value": 0.25}
